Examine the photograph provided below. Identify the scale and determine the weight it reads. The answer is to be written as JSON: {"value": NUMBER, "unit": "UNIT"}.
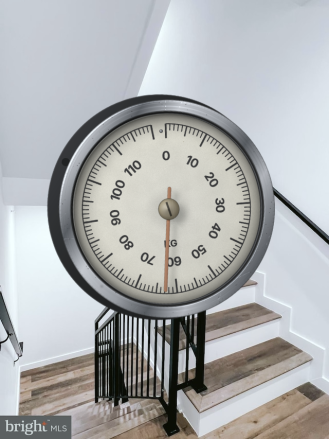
{"value": 63, "unit": "kg"}
